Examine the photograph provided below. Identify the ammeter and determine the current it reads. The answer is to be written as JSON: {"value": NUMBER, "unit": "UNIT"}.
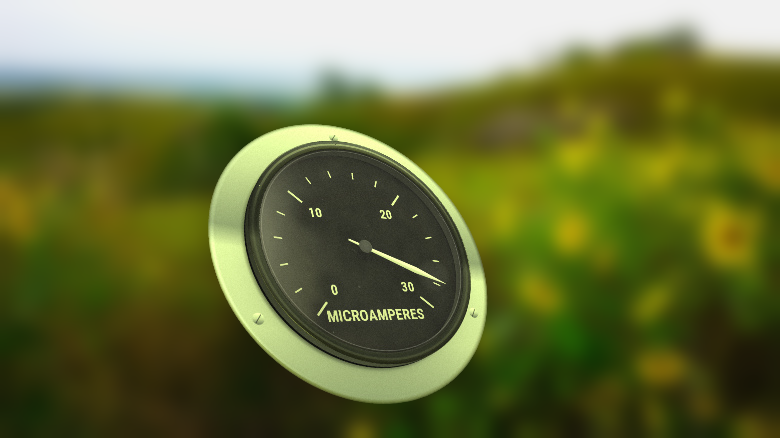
{"value": 28, "unit": "µA"}
